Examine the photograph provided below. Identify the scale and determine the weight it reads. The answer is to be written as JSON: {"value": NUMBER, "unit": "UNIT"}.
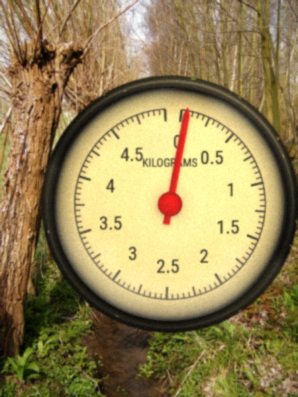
{"value": 0.05, "unit": "kg"}
